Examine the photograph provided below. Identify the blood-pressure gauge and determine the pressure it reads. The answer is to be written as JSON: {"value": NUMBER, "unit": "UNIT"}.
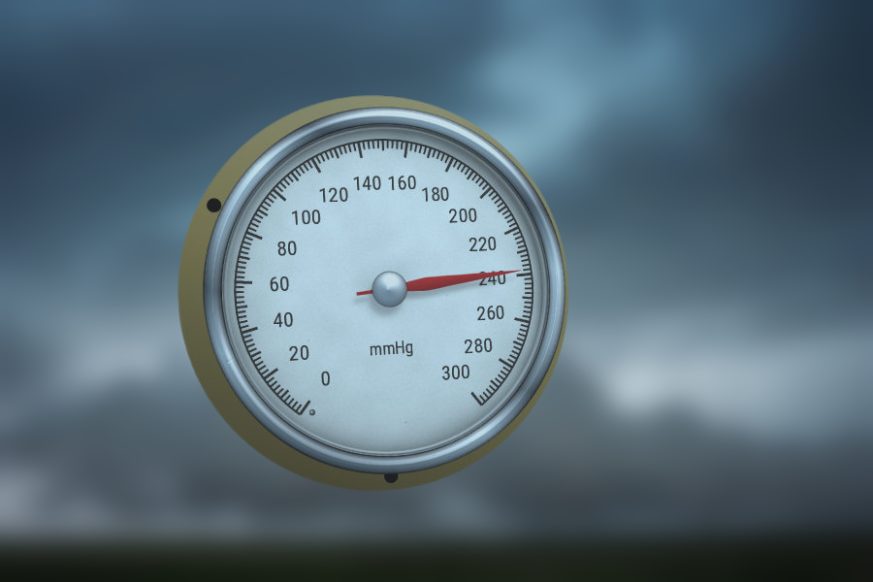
{"value": 238, "unit": "mmHg"}
